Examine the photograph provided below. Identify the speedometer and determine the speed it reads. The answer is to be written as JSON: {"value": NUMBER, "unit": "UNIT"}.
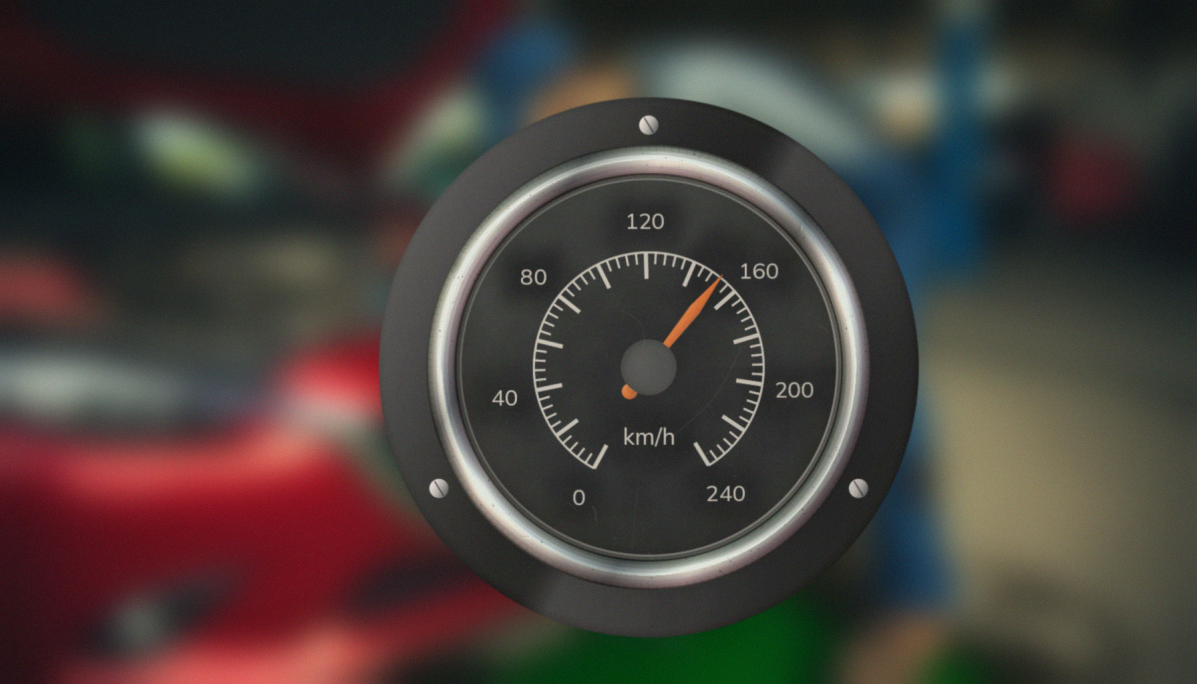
{"value": 152, "unit": "km/h"}
